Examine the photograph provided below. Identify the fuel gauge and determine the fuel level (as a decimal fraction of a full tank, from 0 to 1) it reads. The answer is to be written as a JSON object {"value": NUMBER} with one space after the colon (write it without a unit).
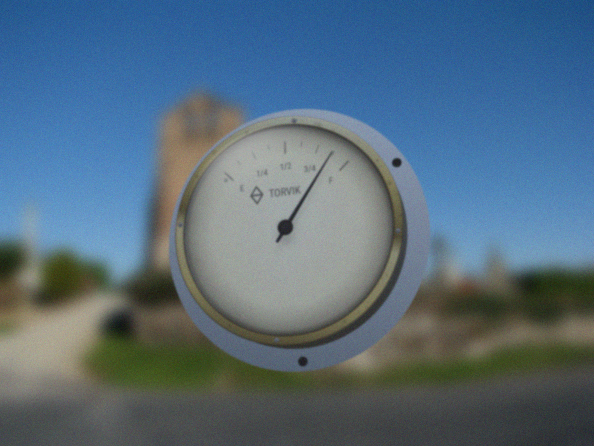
{"value": 0.875}
